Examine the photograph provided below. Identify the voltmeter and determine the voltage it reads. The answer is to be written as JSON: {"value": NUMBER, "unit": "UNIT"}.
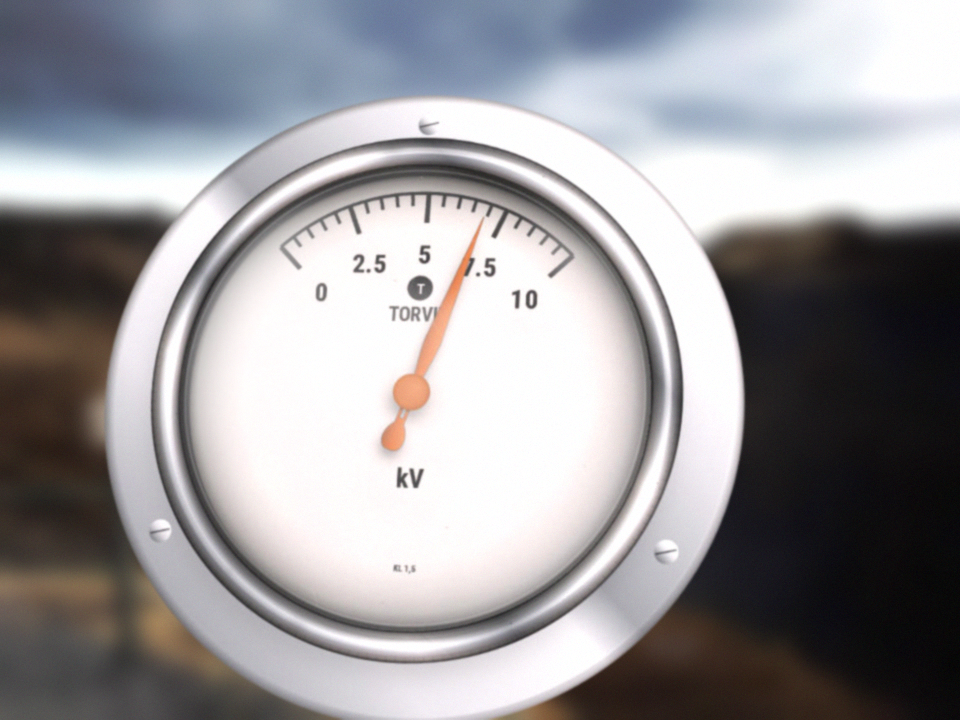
{"value": 7, "unit": "kV"}
